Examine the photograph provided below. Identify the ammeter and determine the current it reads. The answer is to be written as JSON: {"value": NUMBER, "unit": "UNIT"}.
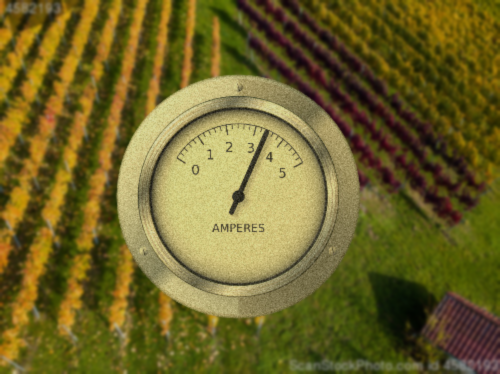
{"value": 3.4, "unit": "A"}
